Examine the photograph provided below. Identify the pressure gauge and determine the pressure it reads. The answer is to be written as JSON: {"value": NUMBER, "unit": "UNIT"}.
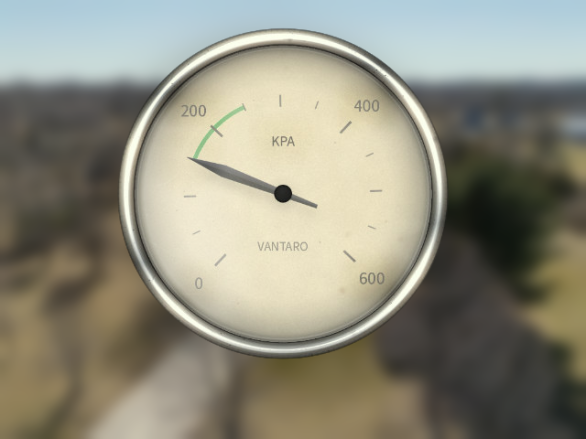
{"value": 150, "unit": "kPa"}
